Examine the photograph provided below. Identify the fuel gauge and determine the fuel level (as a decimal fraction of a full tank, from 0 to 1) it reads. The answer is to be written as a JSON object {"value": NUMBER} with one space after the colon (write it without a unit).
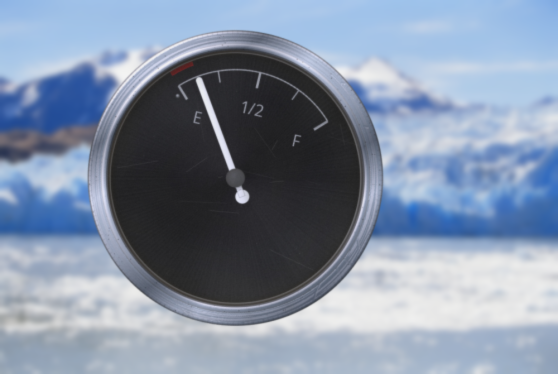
{"value": 0.125}
